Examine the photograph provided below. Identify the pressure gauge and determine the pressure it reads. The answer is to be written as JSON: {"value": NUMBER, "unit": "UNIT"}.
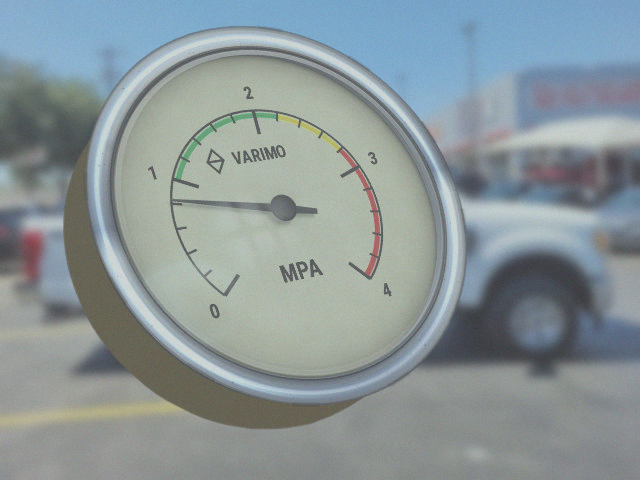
{"value": 0.8, "unit": "MPa"}
